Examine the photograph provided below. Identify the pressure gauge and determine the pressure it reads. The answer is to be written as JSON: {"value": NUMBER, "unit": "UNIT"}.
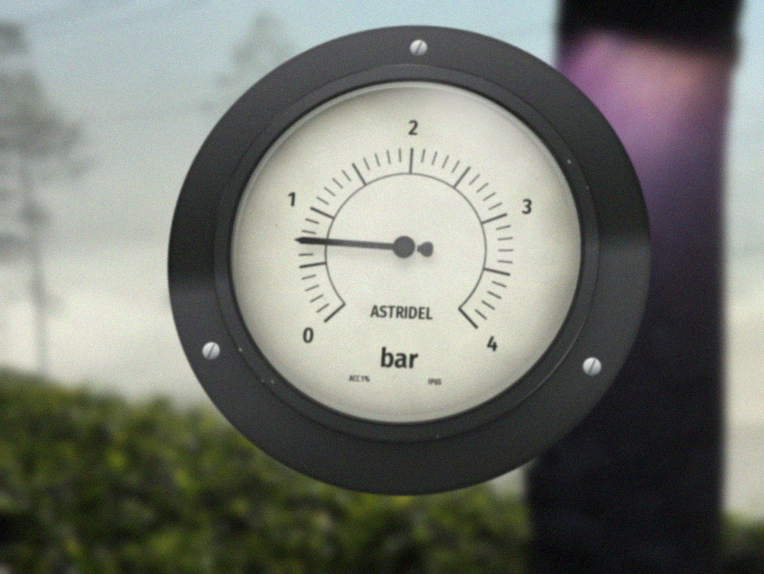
{"value": 0.7, "unit": "bar"}
